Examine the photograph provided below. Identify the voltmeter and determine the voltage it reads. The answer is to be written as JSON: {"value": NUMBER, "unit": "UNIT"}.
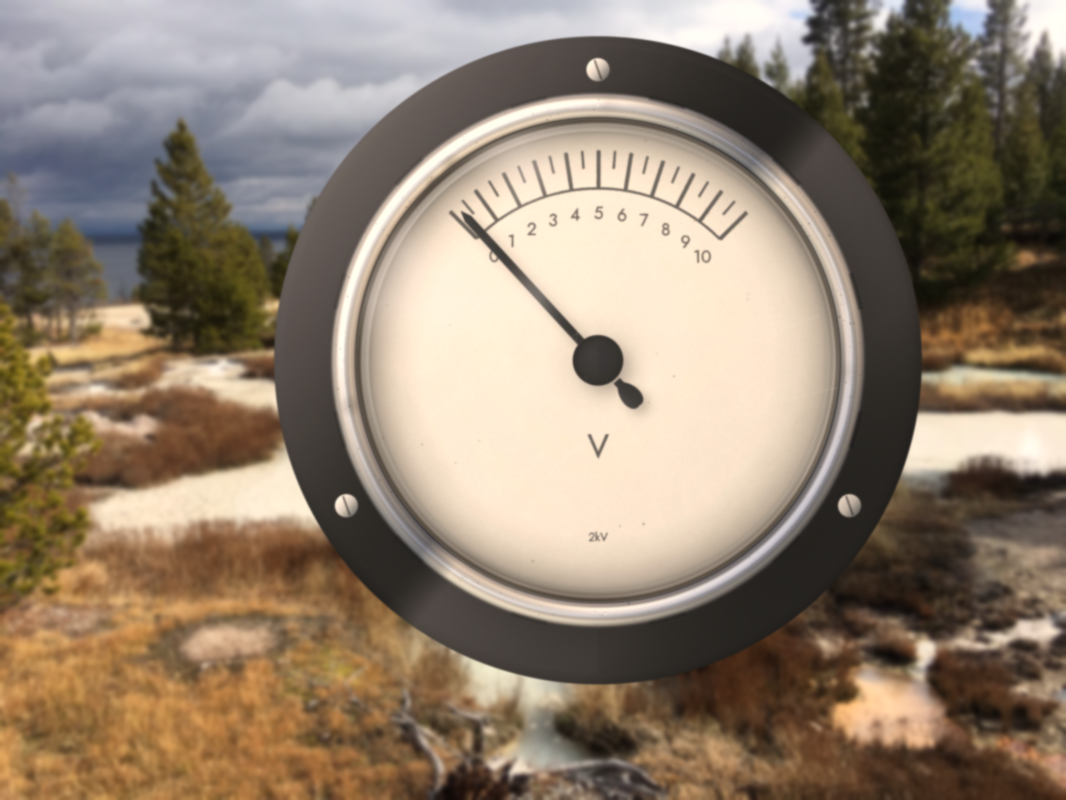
{"value": 0.25, "unit": "V"}
